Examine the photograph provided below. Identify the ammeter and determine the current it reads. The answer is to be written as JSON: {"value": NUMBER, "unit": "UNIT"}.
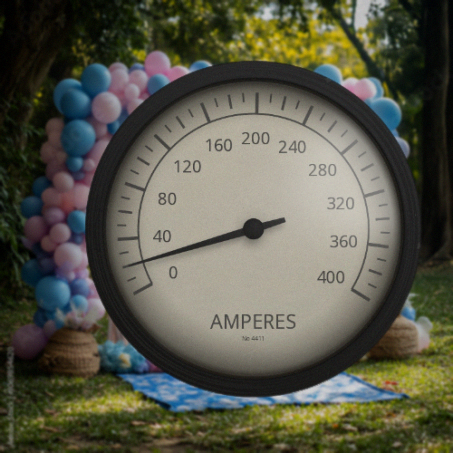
{"value": 20, "unit": "A"}
